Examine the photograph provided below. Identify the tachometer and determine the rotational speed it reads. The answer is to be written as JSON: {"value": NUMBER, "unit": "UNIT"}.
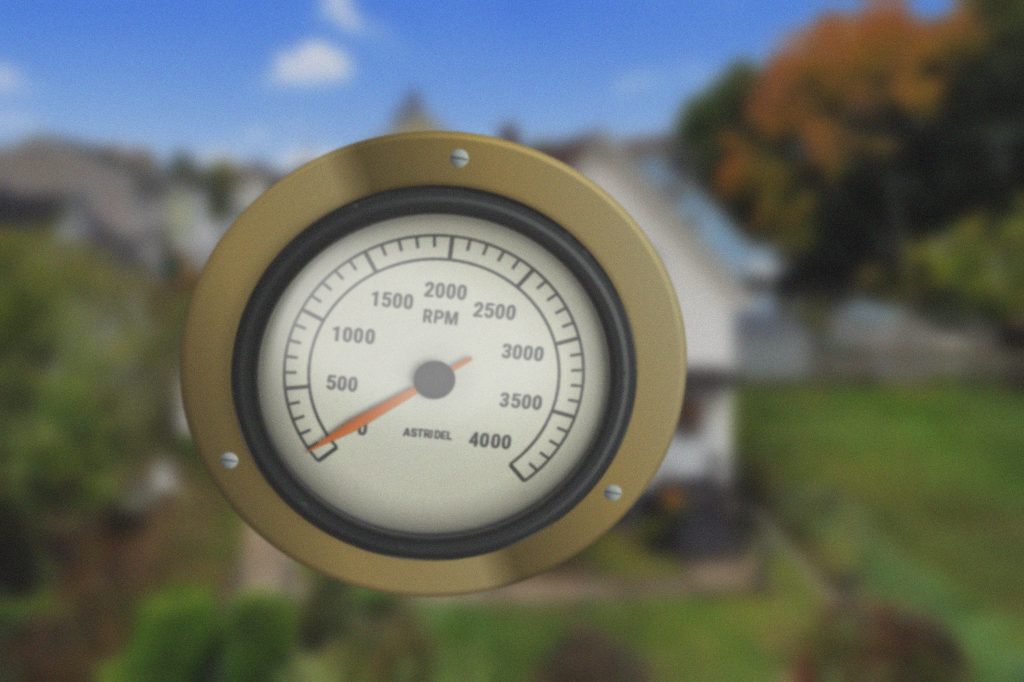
{"value": 100, "unit": "rpm"}
